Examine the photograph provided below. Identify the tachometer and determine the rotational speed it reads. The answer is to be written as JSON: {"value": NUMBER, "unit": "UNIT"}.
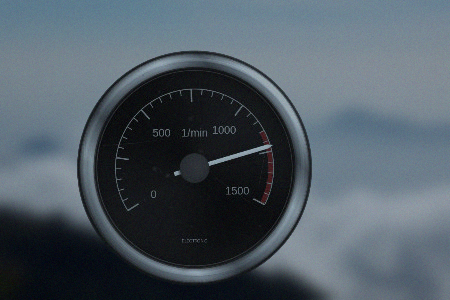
{"value": 1225, "unit": "rpm"}
